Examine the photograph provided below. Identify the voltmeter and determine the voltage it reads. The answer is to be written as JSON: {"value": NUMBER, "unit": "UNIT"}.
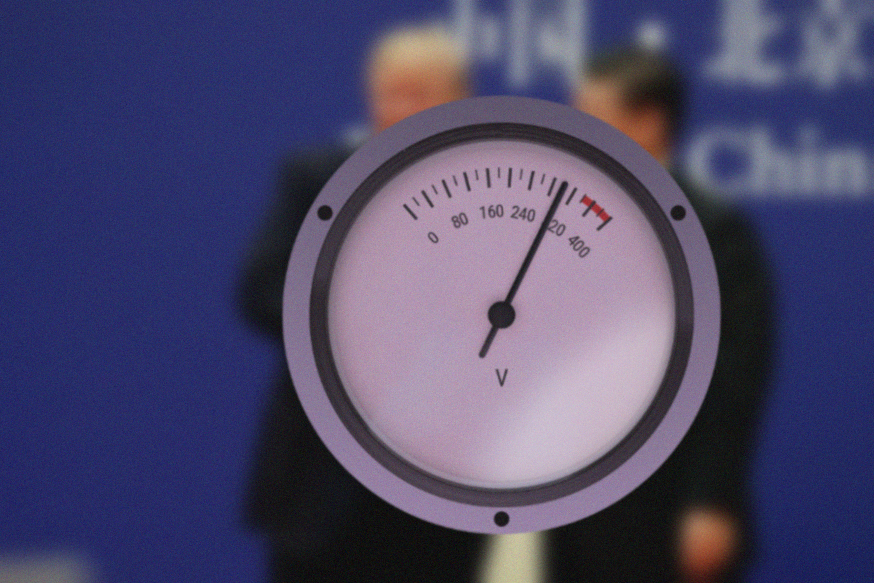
{"value": 300, "unit": "V"}
